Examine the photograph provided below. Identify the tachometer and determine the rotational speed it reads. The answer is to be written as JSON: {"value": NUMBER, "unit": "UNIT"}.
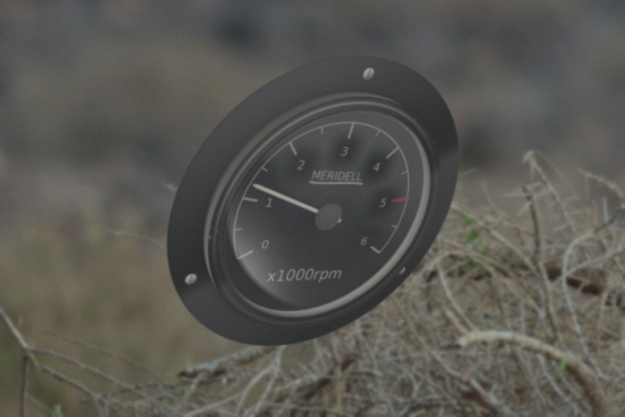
{"value": 1250, "unit": "rpm"}
